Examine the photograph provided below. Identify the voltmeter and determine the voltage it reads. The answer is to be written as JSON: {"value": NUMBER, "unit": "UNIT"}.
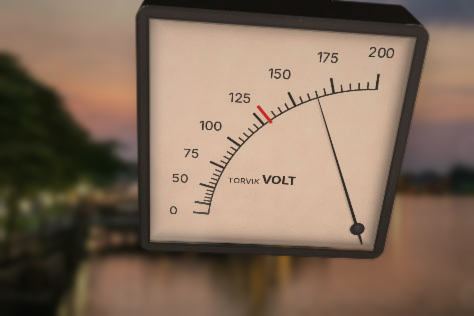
{"value": 165, "unit": "V"}
